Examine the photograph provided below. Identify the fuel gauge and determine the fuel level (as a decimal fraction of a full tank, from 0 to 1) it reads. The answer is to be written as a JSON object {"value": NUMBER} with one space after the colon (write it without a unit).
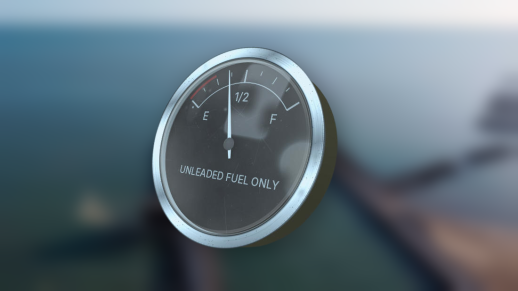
{"value": 0.375}
